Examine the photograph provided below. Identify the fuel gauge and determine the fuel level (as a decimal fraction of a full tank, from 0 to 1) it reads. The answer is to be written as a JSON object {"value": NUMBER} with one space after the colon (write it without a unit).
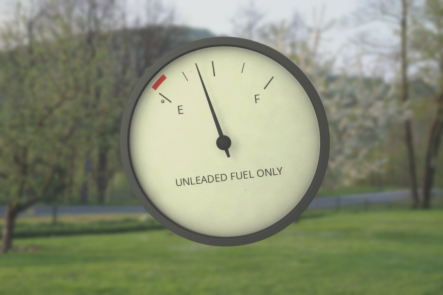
{"value": 0.375}
